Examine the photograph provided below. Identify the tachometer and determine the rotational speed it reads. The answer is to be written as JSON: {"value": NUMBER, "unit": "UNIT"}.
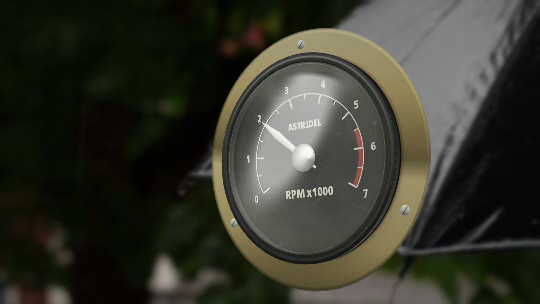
{"value": 2000, "unit": "rpm"}
